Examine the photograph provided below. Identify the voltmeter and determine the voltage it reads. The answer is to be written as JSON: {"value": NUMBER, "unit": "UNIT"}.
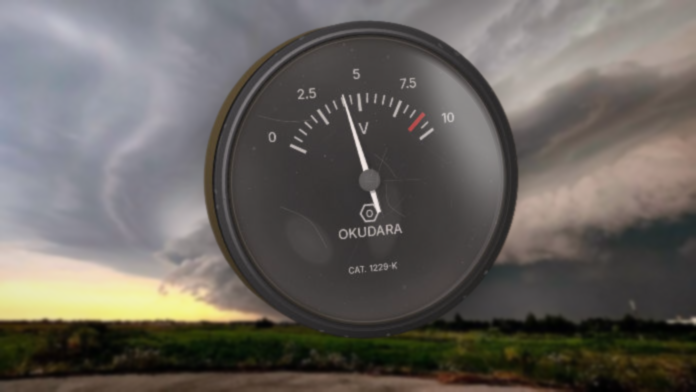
{"value": 4, "unit": "V"}
